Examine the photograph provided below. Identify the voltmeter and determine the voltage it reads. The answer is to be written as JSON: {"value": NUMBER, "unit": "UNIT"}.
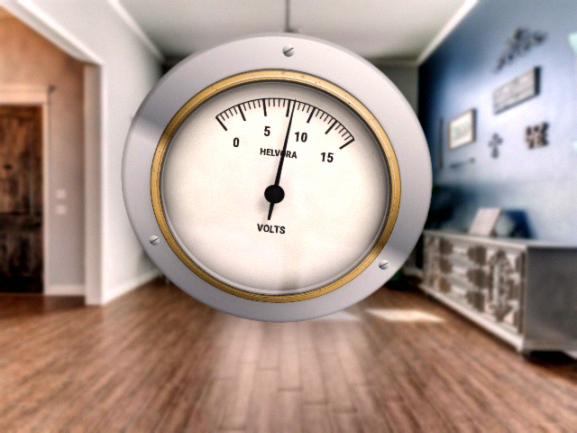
{"value": 8, "unit": "V"}
